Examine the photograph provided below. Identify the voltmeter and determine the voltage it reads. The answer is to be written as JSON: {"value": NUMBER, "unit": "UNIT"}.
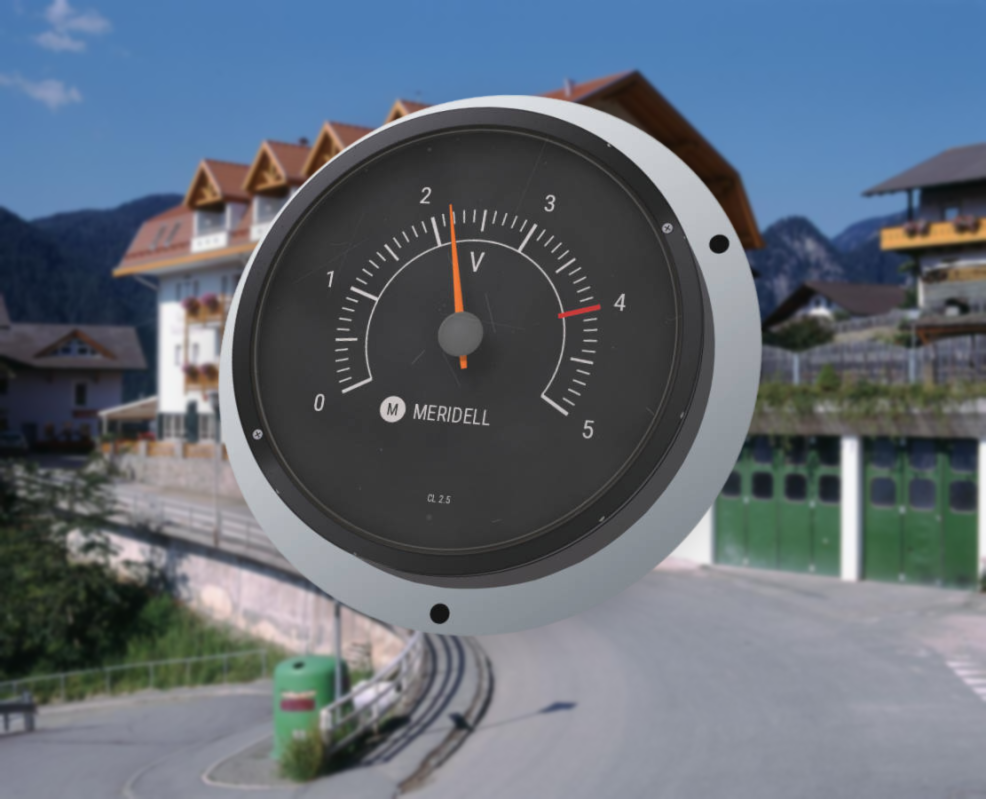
{"value": 2.2, "unit": "V"}
